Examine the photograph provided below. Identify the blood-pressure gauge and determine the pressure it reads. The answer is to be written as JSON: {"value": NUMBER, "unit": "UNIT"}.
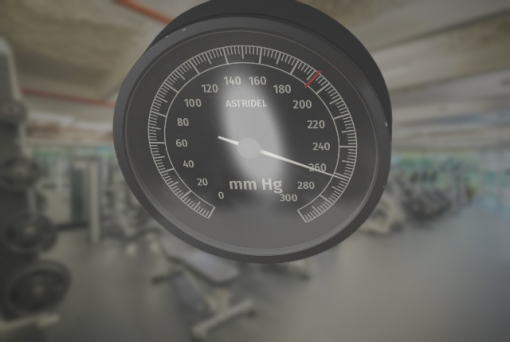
{"value": 260, "unit": "mmHg"}
